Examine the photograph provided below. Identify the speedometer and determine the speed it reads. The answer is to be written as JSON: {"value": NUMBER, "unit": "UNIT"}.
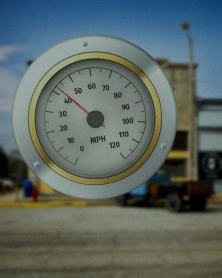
{"value": 42.5, "unit": "mph"}
